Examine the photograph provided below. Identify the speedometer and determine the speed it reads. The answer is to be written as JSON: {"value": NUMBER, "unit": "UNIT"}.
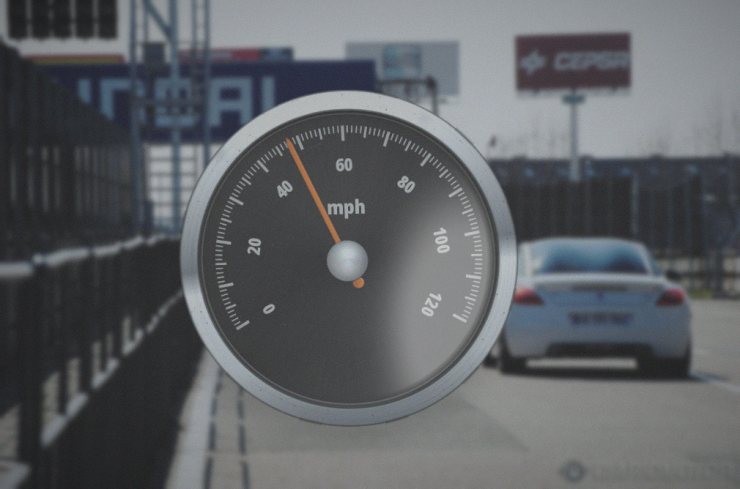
{"value": 48, "unit": "mph"}
